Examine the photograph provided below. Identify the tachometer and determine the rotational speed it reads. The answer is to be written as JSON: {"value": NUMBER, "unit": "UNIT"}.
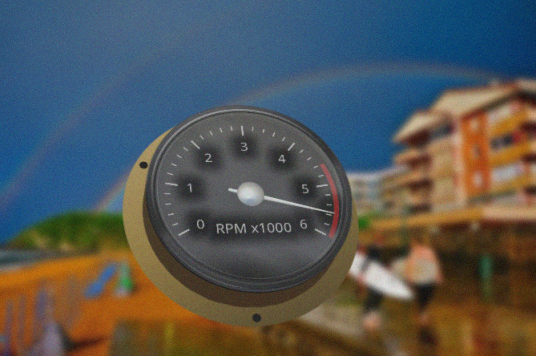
{"value": 5600, "unit": "rpm"}
